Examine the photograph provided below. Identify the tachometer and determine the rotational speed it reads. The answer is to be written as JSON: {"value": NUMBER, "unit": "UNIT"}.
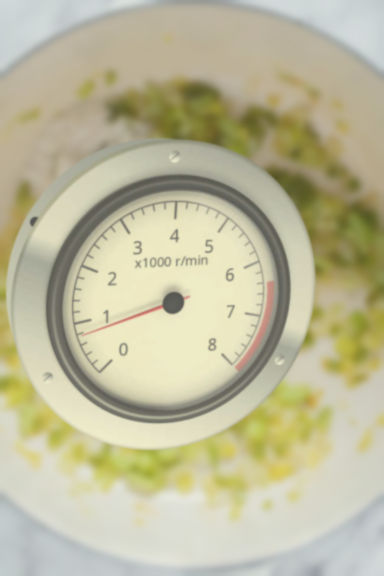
{"value": 800, "unit": "rpm"}
